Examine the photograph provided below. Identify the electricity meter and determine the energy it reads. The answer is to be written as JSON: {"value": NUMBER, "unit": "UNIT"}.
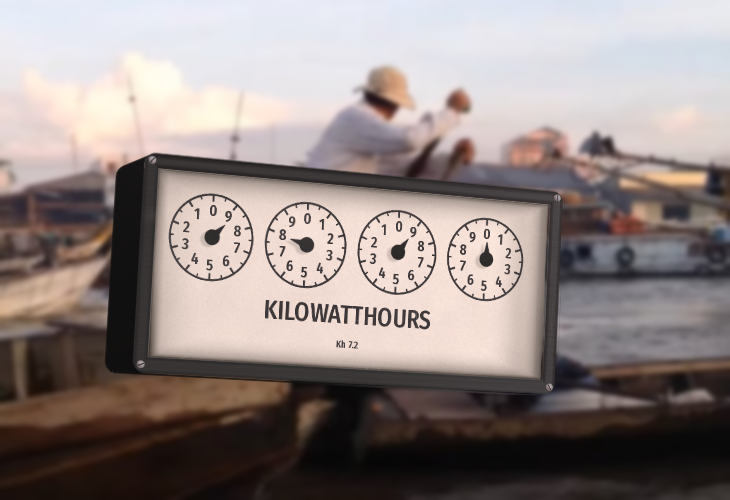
{"value": 8790, "unit": "kWh"}
